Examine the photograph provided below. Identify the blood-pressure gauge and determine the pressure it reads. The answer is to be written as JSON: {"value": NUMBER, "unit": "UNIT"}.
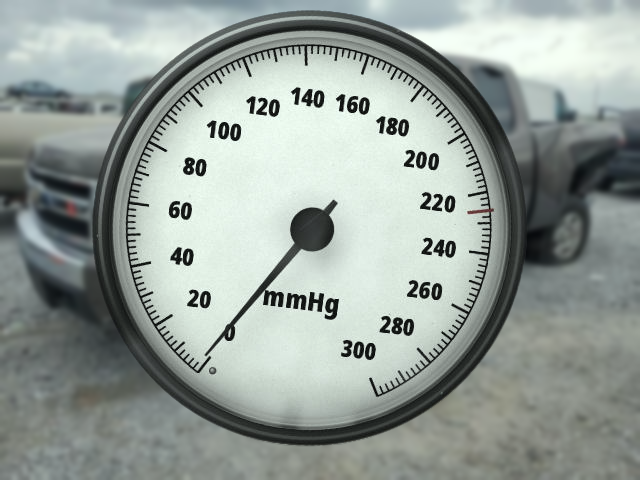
{"value": 2, "unit": "mmHg"}
